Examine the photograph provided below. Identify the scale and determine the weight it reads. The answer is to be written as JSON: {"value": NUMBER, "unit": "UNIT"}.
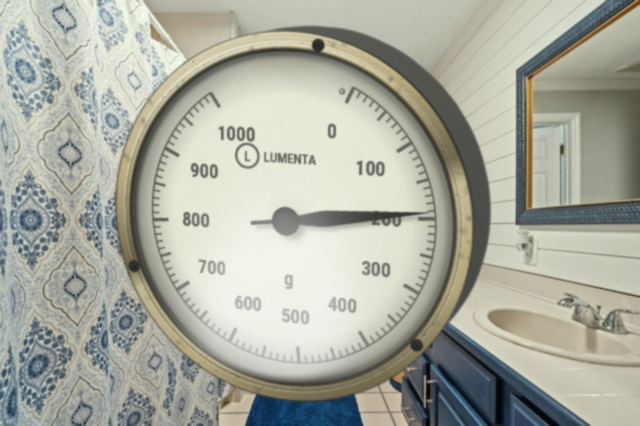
{"value": 190, "unit": "g"}
